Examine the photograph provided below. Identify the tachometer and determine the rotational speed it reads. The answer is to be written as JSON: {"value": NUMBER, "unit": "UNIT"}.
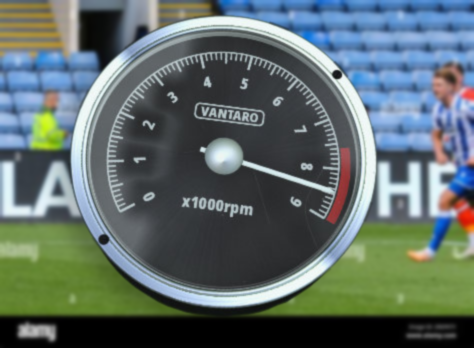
{"value": 8500, "unit": "rpm"}
